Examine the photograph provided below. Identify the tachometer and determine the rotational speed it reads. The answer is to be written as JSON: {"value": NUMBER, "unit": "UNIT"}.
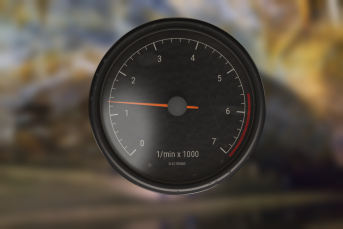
{"value": 1300, "unit": "rpm"}
